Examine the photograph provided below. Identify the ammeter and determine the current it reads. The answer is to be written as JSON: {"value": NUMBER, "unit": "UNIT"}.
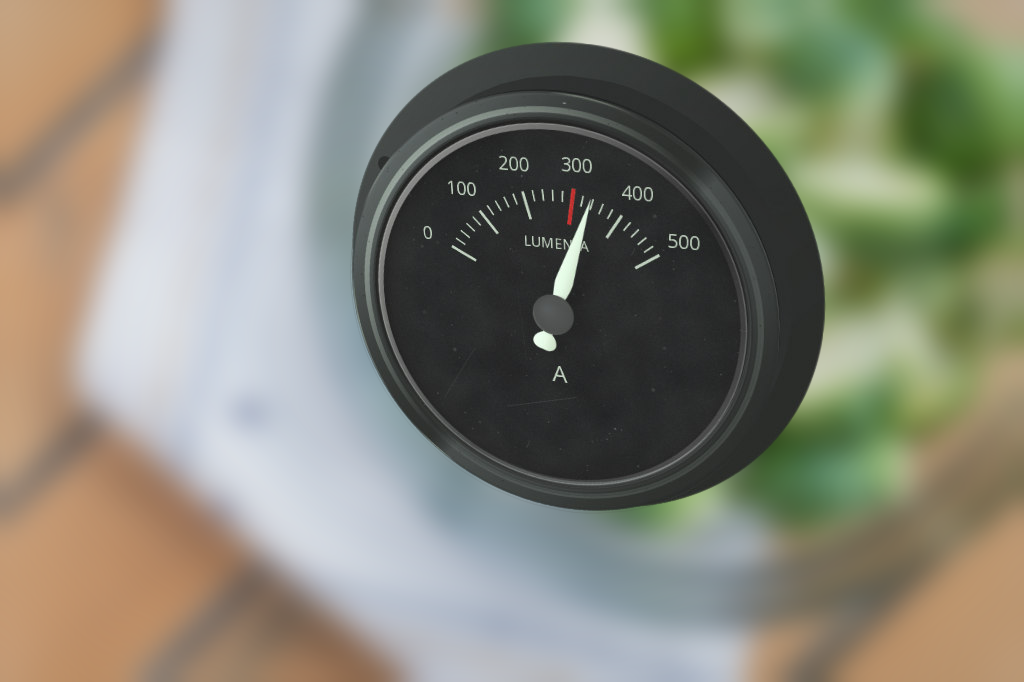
{"value": 340, "unit": "A"}
